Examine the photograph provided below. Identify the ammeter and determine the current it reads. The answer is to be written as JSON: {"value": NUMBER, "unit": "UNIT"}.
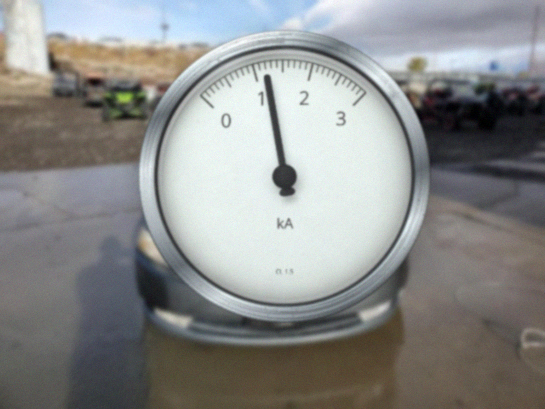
{"value": 1.2, "unit": "kA"}
